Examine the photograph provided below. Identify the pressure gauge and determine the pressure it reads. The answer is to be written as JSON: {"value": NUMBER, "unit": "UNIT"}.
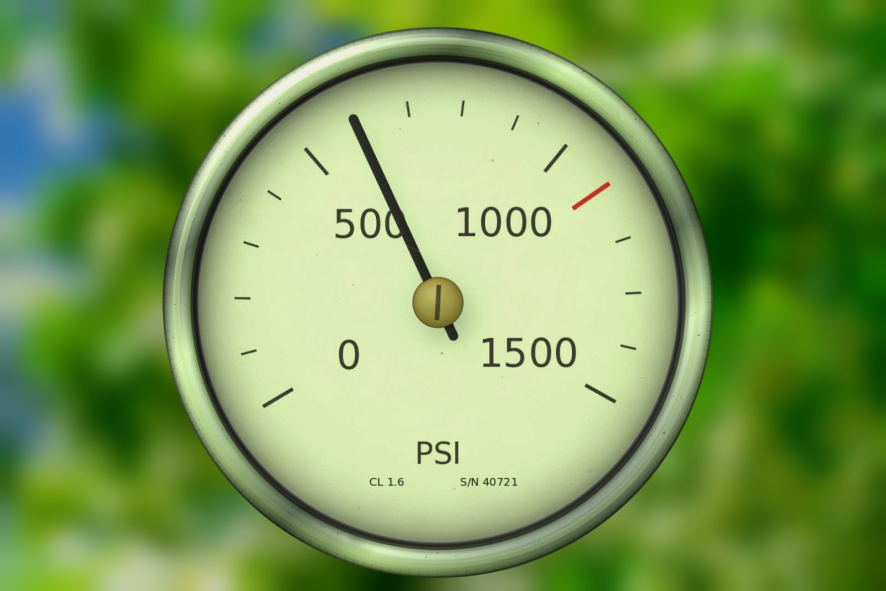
{"value": 600, "unit": "psi"}
